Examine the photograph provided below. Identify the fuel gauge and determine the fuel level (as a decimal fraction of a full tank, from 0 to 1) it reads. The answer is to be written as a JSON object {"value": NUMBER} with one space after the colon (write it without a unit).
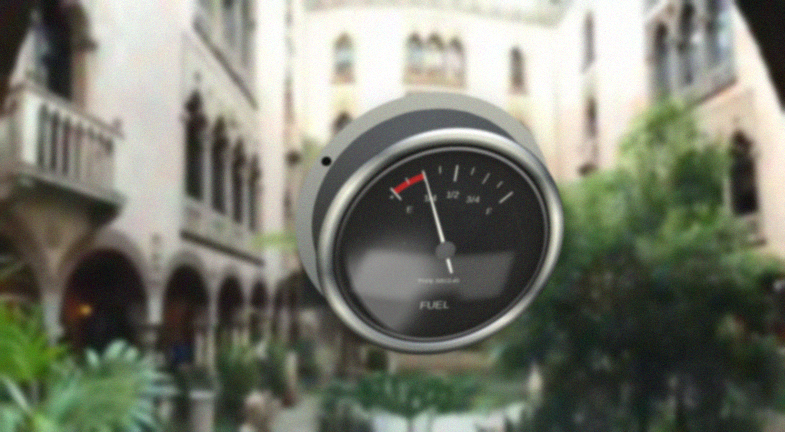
{"value": 0.25}
